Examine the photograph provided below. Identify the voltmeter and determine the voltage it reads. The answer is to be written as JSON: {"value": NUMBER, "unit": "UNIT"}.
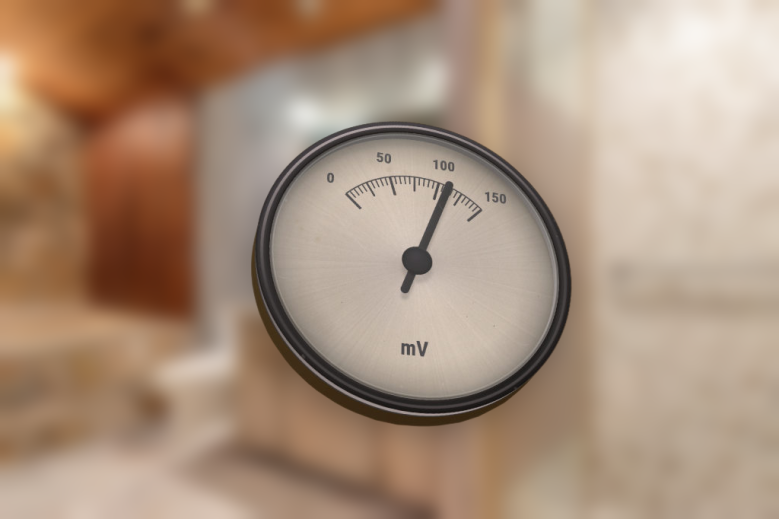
{"value": 110, "unit": "mV"}
